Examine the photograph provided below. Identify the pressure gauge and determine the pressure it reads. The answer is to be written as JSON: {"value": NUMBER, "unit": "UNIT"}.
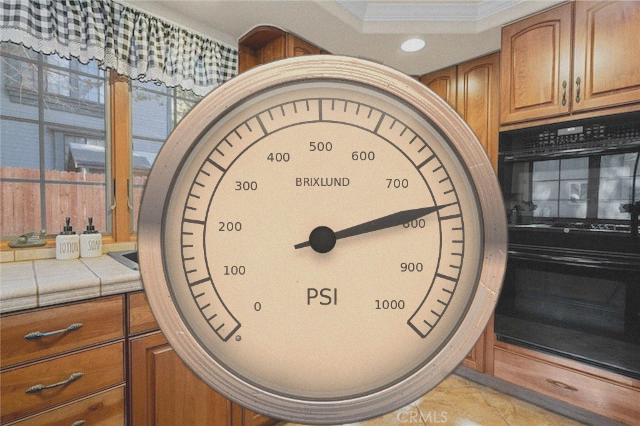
{"value": 780, "unit": "psi"}
